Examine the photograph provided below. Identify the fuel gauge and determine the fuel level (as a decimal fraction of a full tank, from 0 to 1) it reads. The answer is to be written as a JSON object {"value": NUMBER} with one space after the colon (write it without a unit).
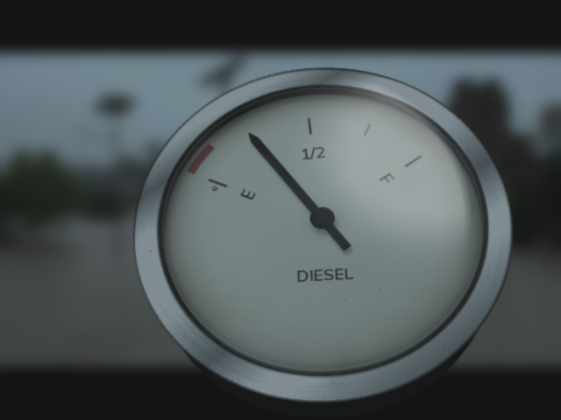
{"value": 0.25}
